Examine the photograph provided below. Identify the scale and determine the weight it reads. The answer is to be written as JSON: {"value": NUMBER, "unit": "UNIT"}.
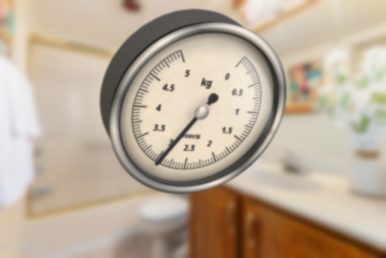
{"value": 3, "unit": "kg"}
